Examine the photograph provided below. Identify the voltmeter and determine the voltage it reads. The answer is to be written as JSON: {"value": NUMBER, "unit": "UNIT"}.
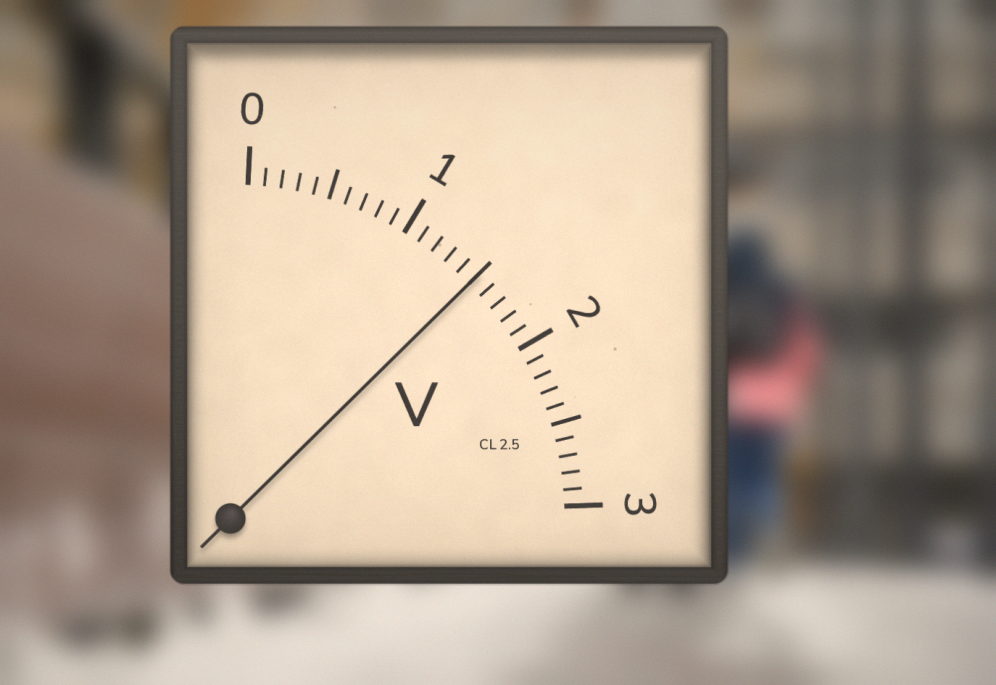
{"value": 1.5, "unit": "V"}
